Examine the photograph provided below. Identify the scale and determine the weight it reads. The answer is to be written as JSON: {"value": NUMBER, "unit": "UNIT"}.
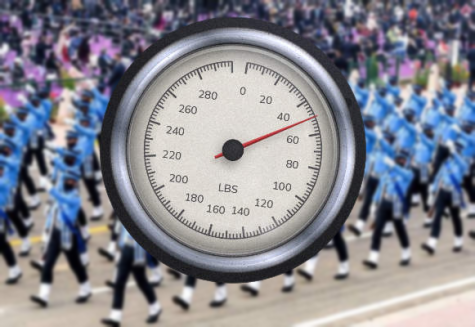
{"value": 50, "unit": "lb"}
